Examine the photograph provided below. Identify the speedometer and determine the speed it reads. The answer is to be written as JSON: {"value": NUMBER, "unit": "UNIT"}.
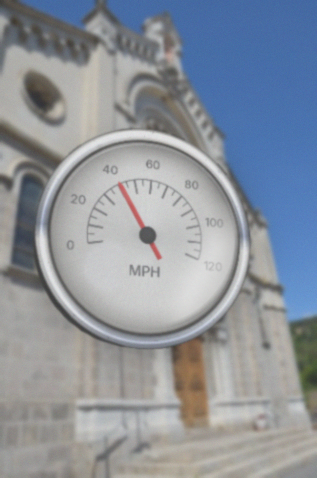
{"value": 40, "unit": "mph"}
